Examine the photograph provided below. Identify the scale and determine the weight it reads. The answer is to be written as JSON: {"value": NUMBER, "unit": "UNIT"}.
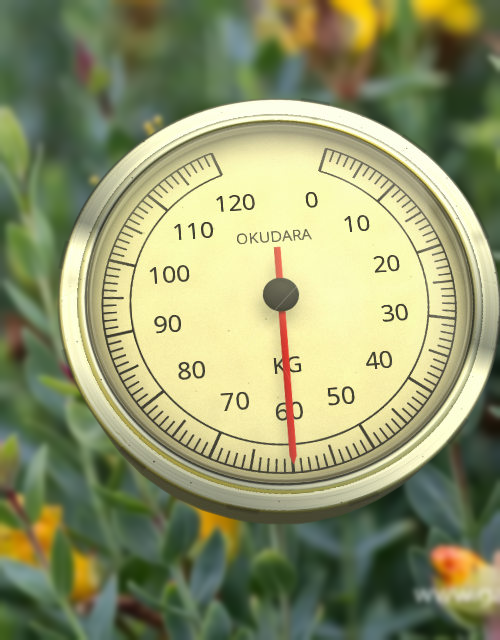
{"value": 60, "unit": "kg"}
